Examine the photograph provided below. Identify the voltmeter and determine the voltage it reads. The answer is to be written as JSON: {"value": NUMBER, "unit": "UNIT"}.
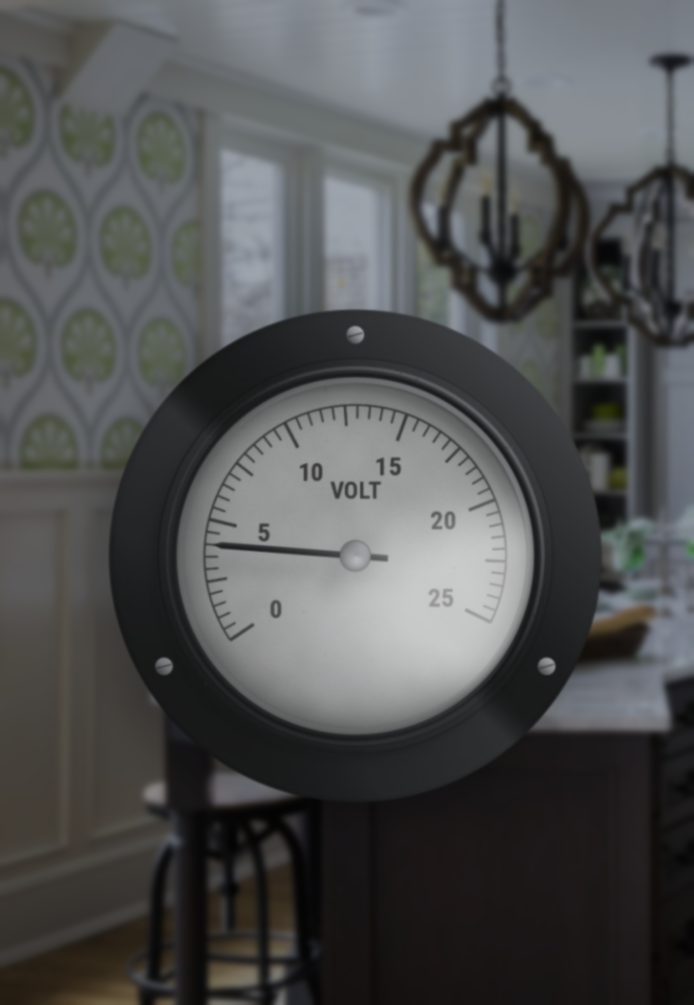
{"value": 4, "unit": "V"}
